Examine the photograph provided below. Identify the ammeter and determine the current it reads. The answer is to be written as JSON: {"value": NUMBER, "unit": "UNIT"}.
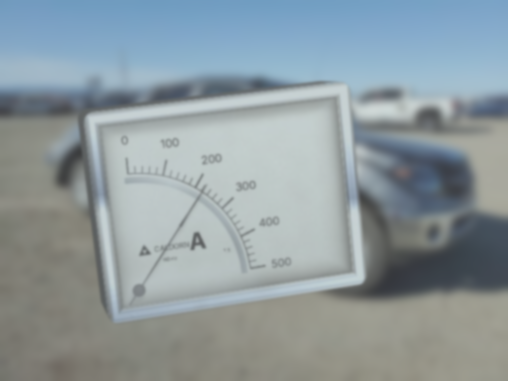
{"value": 220, "unit": "A"}
